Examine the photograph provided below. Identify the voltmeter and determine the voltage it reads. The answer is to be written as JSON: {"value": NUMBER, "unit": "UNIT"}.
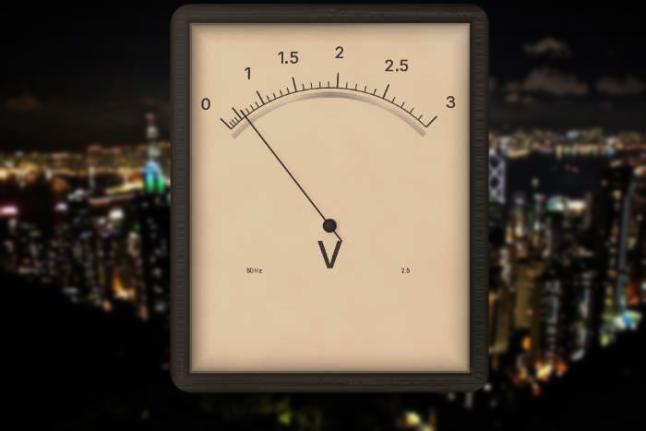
{"value": 0.6, "unit": "V"}
